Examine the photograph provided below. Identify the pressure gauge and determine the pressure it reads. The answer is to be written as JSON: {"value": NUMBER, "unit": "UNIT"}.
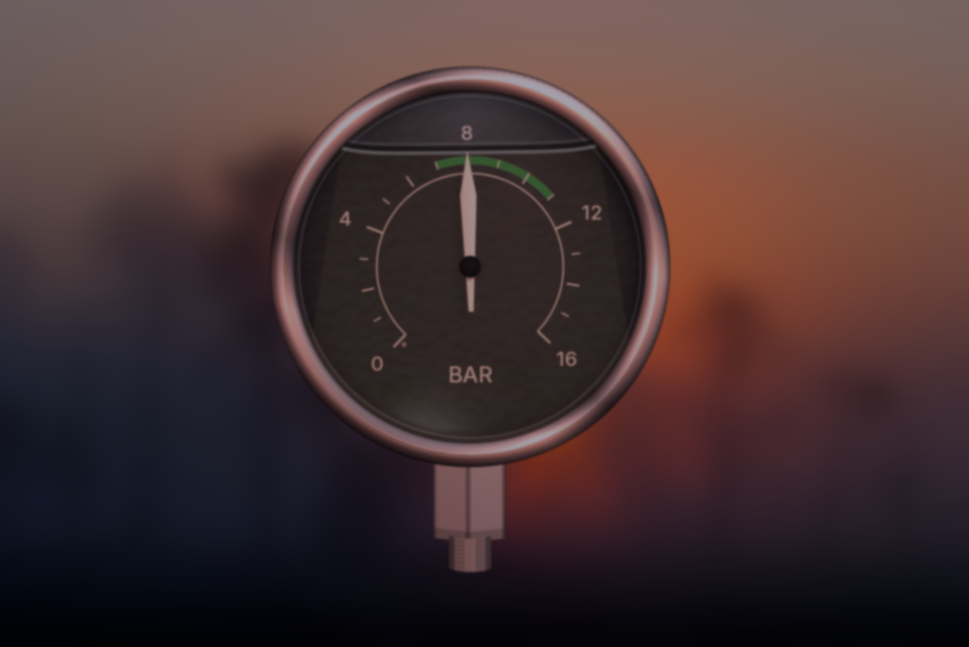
{"value": 8, "unit": "bar"}
